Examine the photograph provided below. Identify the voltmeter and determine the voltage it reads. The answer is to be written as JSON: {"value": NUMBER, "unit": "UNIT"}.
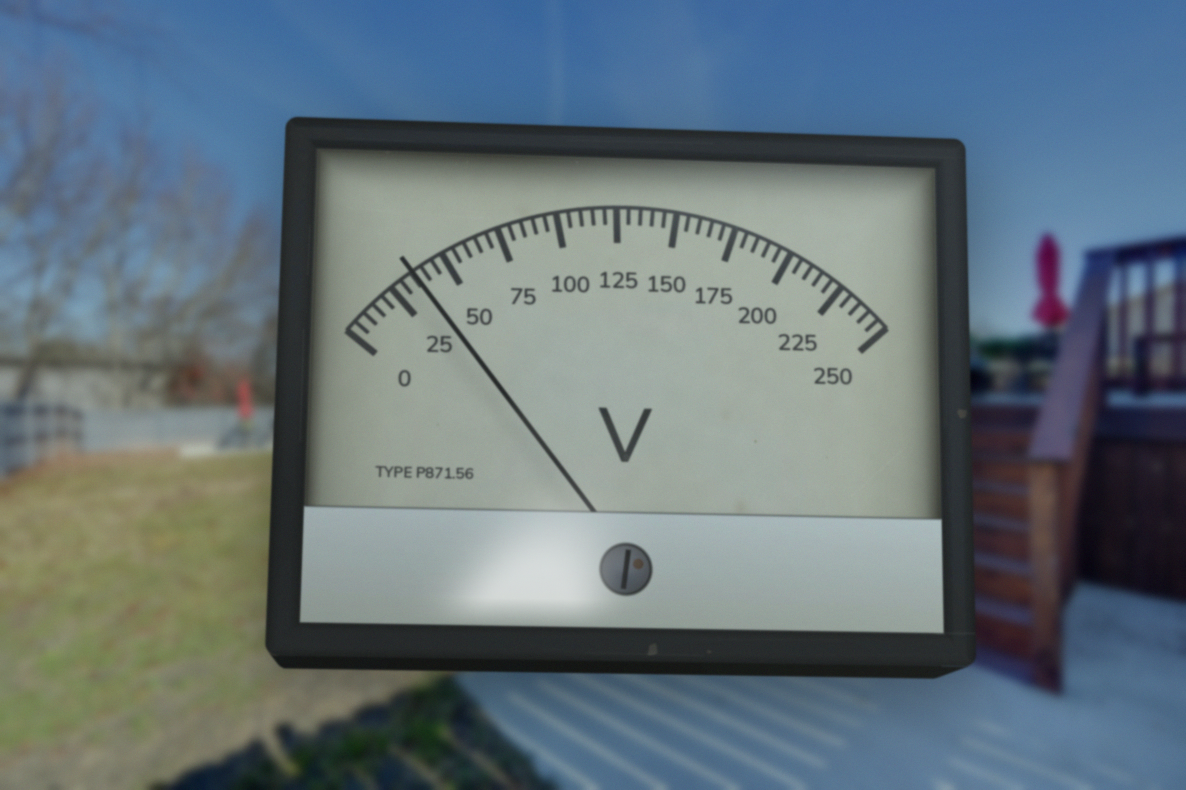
{"value": 35, "unit": "V"}
